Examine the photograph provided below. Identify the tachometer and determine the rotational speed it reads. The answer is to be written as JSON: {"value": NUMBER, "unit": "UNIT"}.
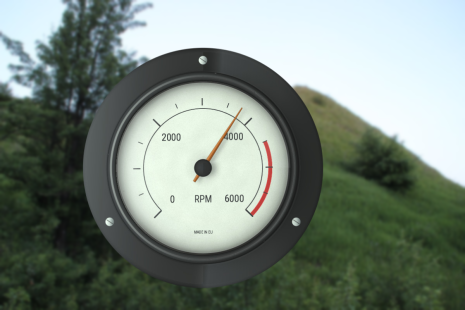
{"value": 3750, "unit": "rpm"}
